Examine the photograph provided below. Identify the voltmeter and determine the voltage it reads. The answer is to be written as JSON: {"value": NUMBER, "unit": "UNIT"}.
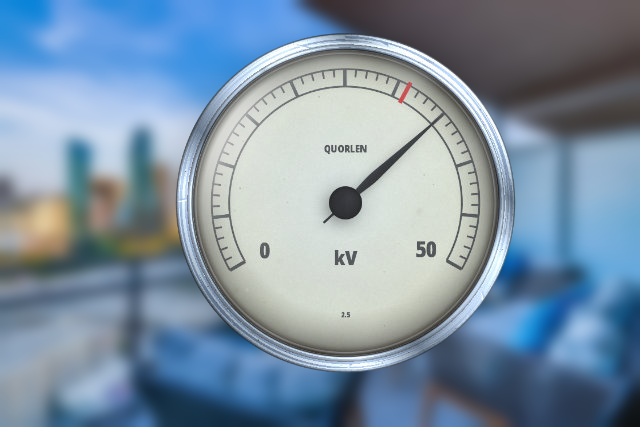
{"value": 35, "unit": "kV"}
